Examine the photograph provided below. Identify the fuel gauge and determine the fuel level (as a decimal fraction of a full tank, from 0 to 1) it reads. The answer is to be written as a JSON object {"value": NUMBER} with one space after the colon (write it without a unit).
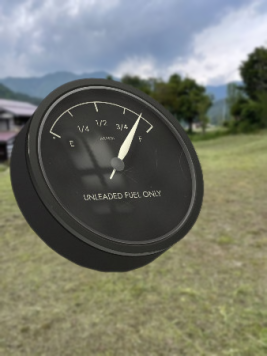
{"value": 0.875}
